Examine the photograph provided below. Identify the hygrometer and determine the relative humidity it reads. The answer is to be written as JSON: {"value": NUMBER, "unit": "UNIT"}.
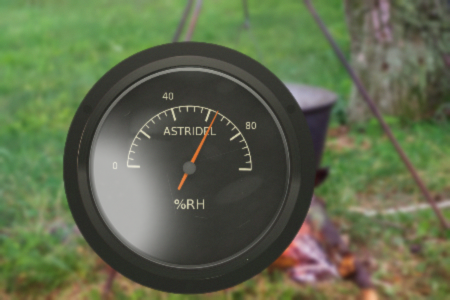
{"value": 64, "unit": "%"}
